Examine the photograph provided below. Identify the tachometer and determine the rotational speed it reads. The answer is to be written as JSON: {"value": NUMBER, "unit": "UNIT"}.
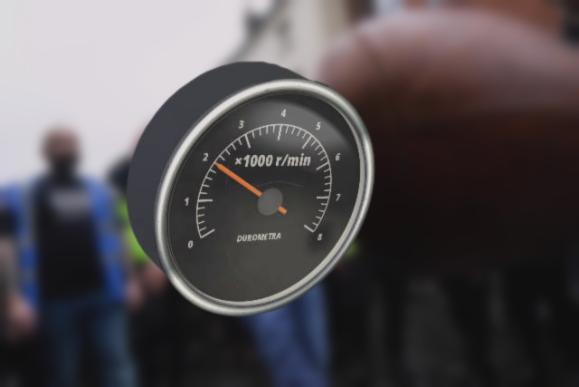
{"value": 2000, "unit": "rpm"}
